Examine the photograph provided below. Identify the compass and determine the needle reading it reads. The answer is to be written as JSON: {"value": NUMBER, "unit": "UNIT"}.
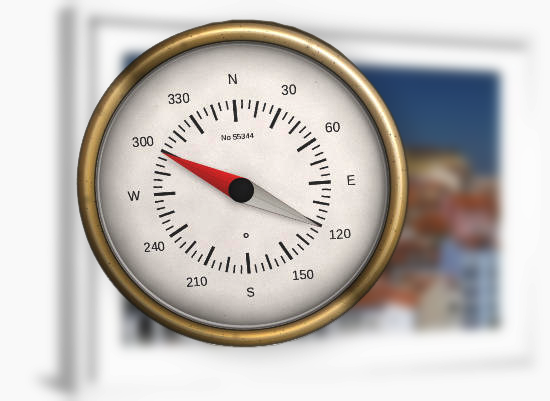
{"value": 300, "unit": "°"}
